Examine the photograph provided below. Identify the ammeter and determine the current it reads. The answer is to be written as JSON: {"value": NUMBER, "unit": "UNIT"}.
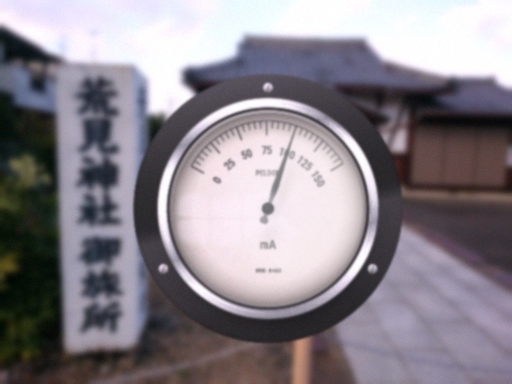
{"value": 100, "unit": "mA"}
